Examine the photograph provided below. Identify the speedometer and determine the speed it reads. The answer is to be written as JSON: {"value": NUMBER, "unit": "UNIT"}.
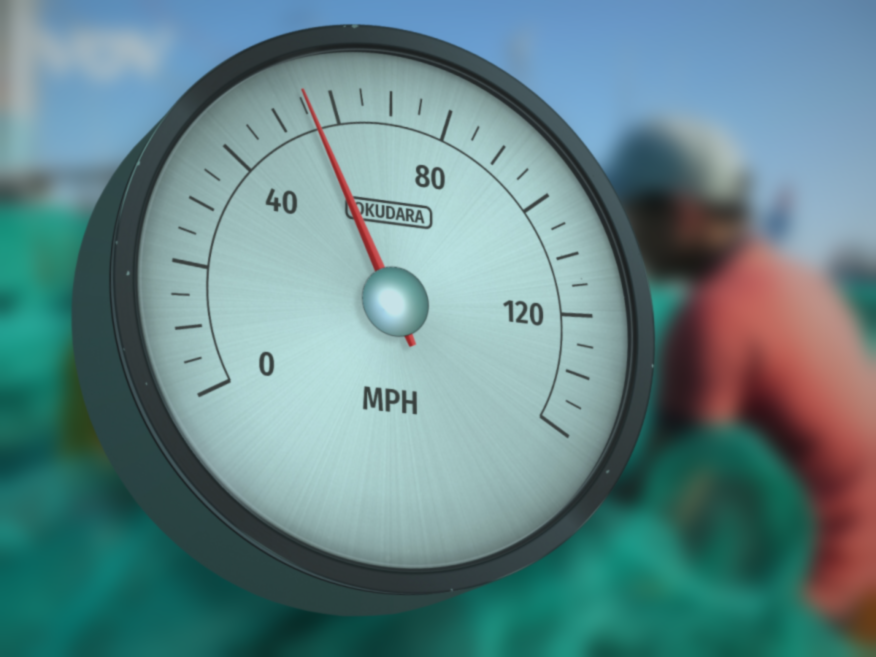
{"value": 55, "unit": "mph"}
